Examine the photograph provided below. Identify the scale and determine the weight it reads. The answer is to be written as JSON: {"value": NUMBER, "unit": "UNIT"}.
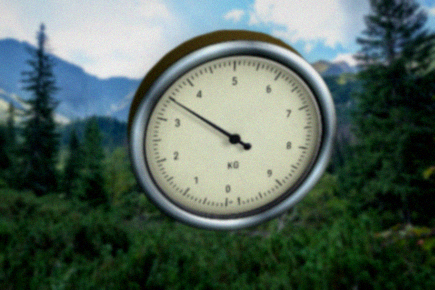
{"value": 3.5, "unit": "kg"}
